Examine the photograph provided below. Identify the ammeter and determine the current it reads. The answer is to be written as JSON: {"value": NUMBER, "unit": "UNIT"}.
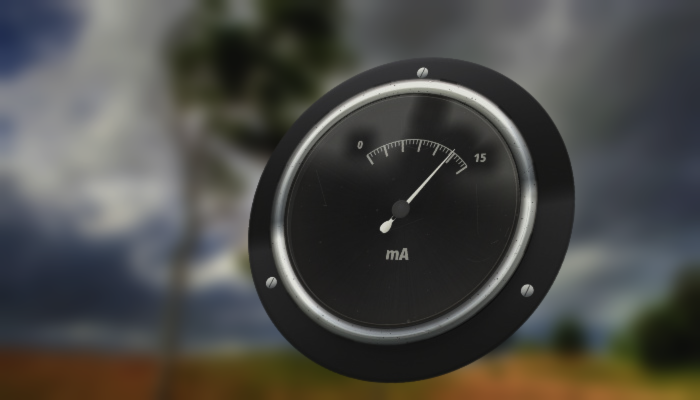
{"value": 12.5, "unit": "mA"}
